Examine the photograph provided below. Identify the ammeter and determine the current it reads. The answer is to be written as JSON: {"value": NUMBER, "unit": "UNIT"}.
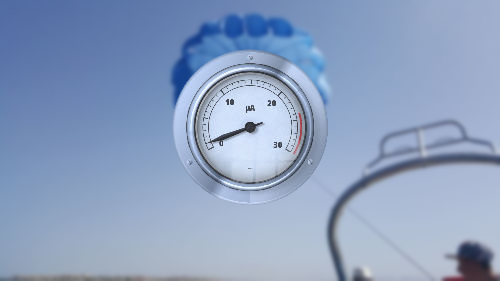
{"value": 1, "unit": "µA"}
